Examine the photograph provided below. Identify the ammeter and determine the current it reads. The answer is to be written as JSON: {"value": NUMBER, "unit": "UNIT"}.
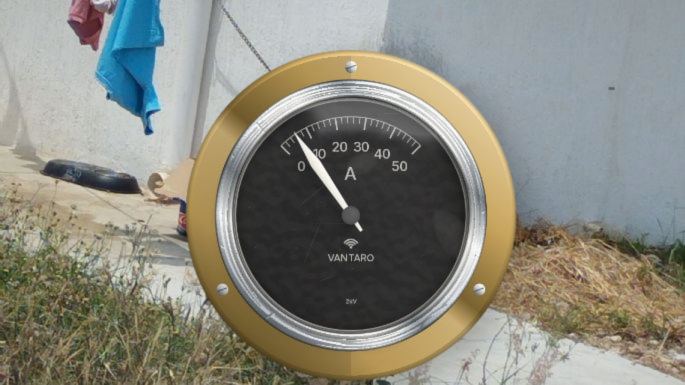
{"value": 6, "unit": "A"}
